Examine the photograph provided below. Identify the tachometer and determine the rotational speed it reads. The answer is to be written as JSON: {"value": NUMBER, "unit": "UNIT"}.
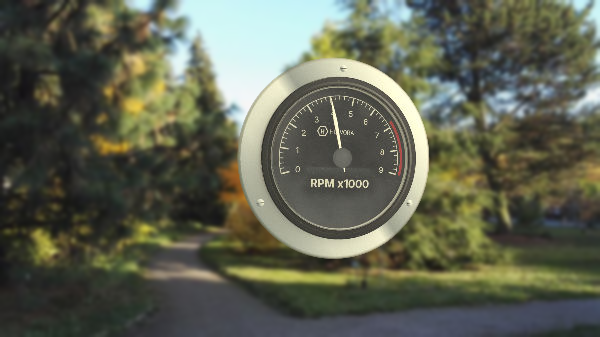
{"value": 4000, "unit": "rpm"}
